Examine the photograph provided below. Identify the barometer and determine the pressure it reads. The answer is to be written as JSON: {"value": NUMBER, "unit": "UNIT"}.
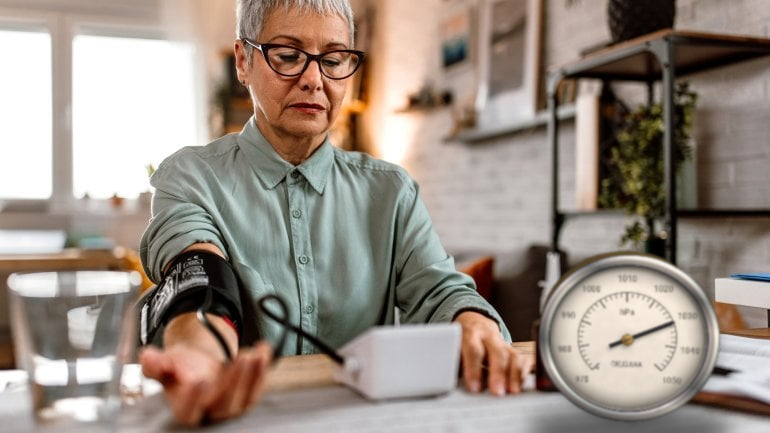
{"value": 1030, "unit": "hPa"}
